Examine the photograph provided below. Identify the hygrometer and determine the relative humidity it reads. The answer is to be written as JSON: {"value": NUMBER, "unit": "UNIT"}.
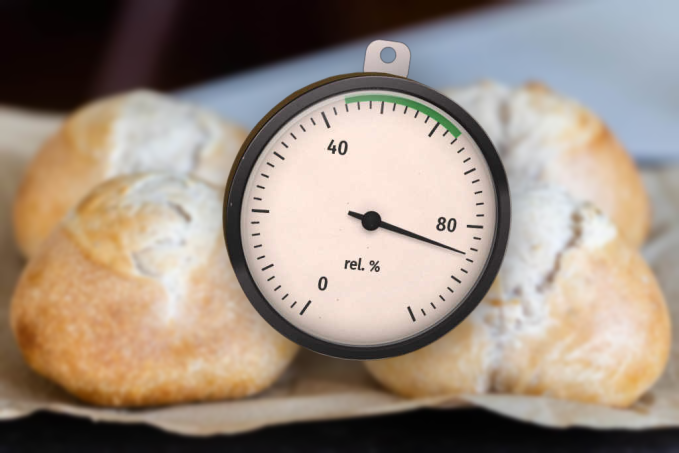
{"value": 85, "unit": "%"}
